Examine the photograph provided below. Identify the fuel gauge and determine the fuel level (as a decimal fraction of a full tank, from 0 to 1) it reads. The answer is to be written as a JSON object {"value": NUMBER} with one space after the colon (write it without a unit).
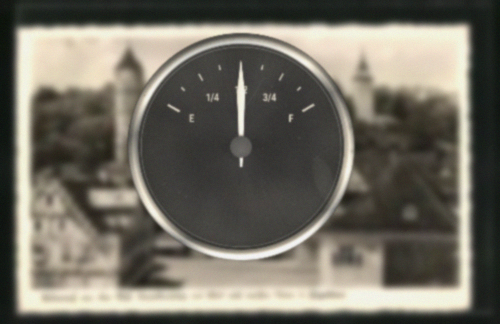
{"value": 0.5}
